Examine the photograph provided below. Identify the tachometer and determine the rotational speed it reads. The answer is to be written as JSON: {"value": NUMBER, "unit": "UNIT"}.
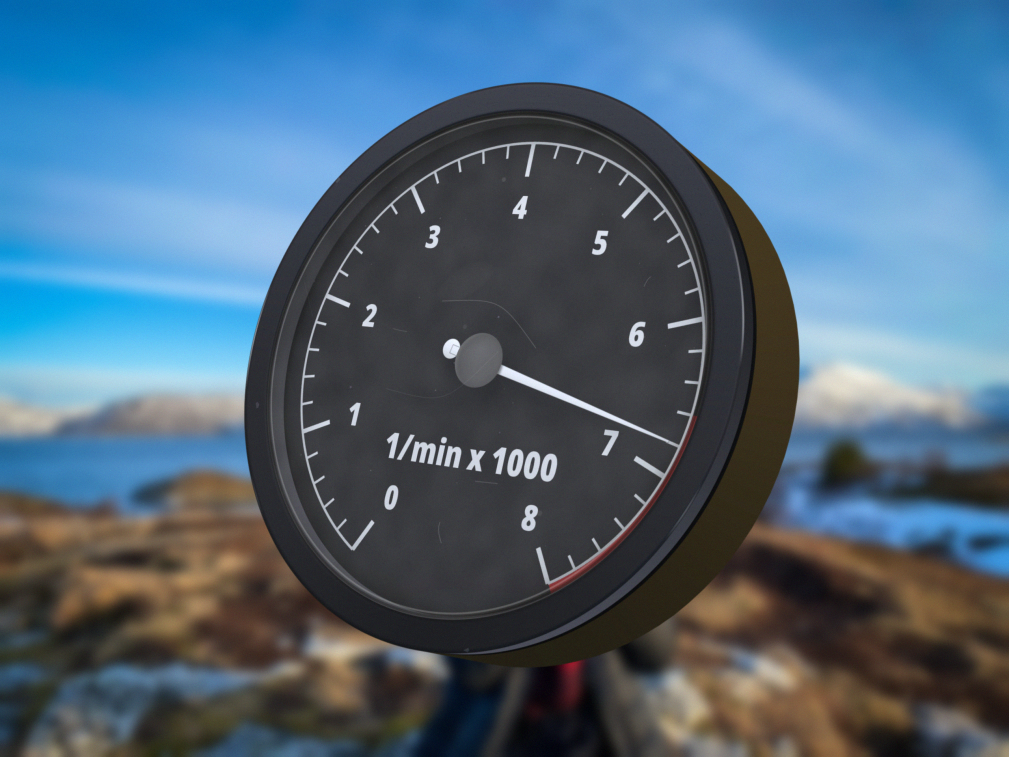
{"value": 6800, "unit": "rpm"}
